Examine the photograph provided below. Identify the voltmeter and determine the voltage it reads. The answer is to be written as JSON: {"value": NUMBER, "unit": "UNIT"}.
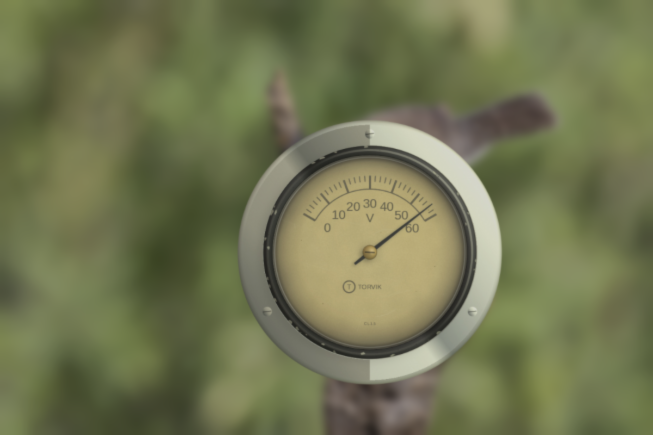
{"value": 56, "unit": "V"}
